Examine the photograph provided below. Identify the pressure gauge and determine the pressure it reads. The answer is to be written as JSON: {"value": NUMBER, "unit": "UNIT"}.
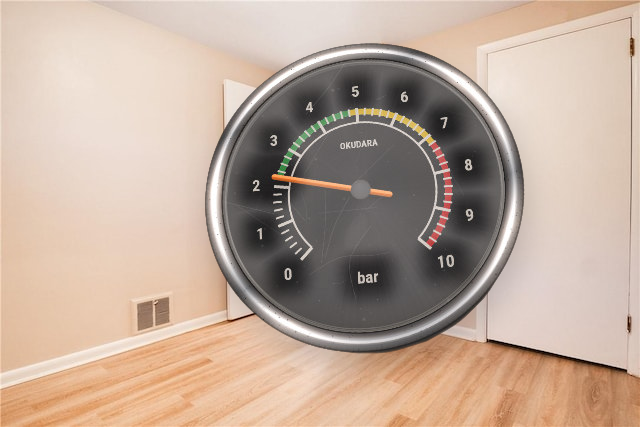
{"value": 2.2, "unit": "bar"}
